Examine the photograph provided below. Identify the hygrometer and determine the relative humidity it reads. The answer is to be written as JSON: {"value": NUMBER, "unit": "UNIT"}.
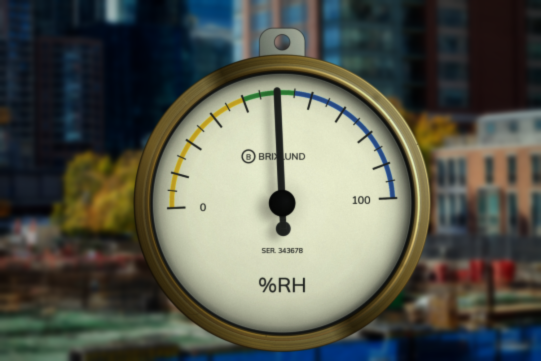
{"value": 50, "unit": "%"}
